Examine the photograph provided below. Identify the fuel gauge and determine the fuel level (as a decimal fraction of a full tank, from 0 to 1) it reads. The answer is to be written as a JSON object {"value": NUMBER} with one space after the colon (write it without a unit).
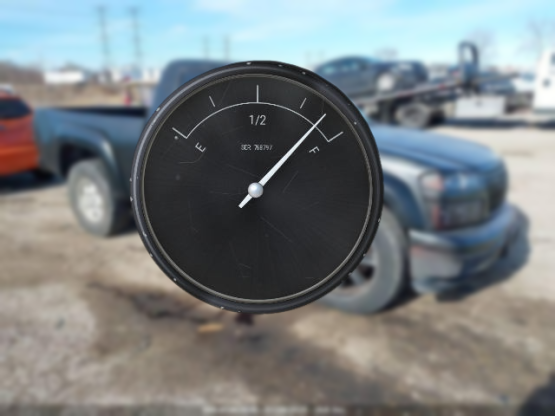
{"value": 0.875}
